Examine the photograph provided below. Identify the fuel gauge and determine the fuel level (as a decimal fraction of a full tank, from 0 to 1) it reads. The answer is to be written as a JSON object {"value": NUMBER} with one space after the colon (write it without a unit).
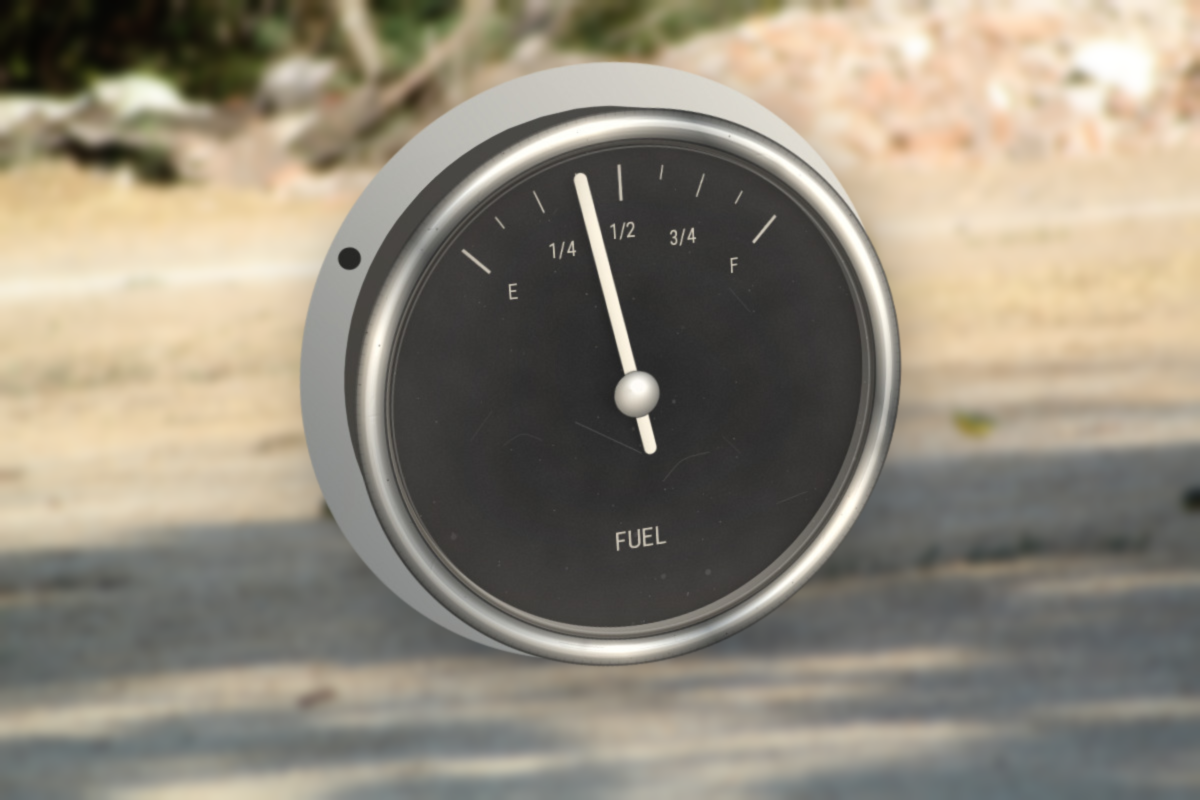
{"value": 0.375}
